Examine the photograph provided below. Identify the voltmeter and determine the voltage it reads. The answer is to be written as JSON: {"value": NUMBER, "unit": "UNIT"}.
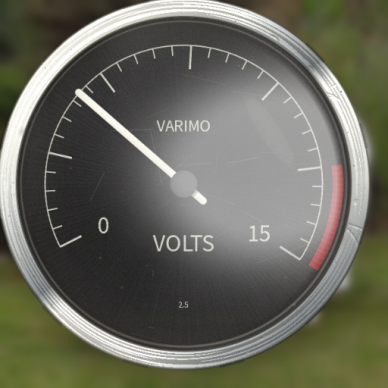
{"value": 4.25, "unit": "V"}
